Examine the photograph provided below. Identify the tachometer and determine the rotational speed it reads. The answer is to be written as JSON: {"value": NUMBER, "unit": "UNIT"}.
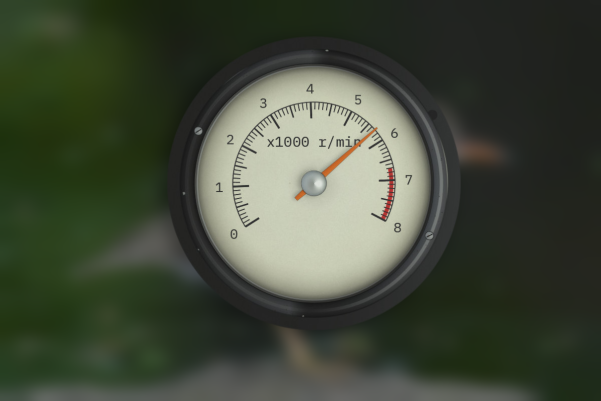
{"value": 5700, "unit": "rpm"}
